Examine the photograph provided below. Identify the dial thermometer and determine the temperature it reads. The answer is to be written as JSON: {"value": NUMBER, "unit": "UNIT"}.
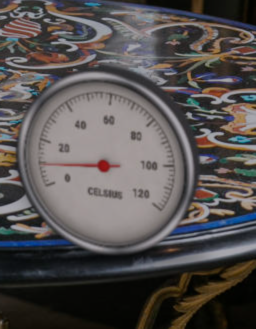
{"value": 10, "unit": "°C"}
